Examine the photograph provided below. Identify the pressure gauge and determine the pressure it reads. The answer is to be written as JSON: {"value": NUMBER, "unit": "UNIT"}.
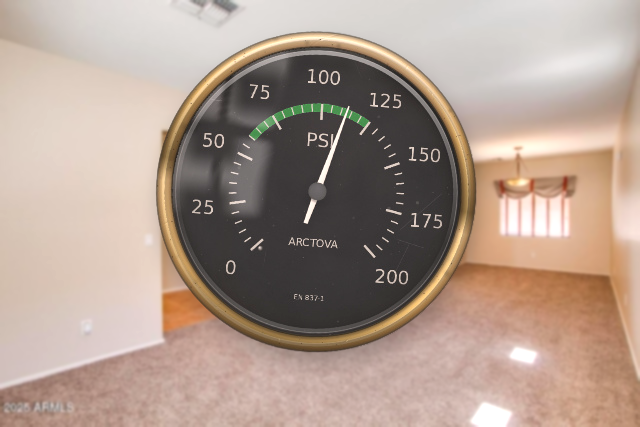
{"value": 112.5, "unit": "psi"}
